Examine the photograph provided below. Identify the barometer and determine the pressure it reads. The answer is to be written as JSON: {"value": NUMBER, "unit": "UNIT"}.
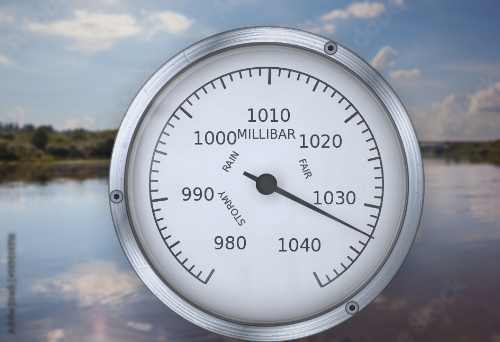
{"value": 1033, "unit": "mbar"}
